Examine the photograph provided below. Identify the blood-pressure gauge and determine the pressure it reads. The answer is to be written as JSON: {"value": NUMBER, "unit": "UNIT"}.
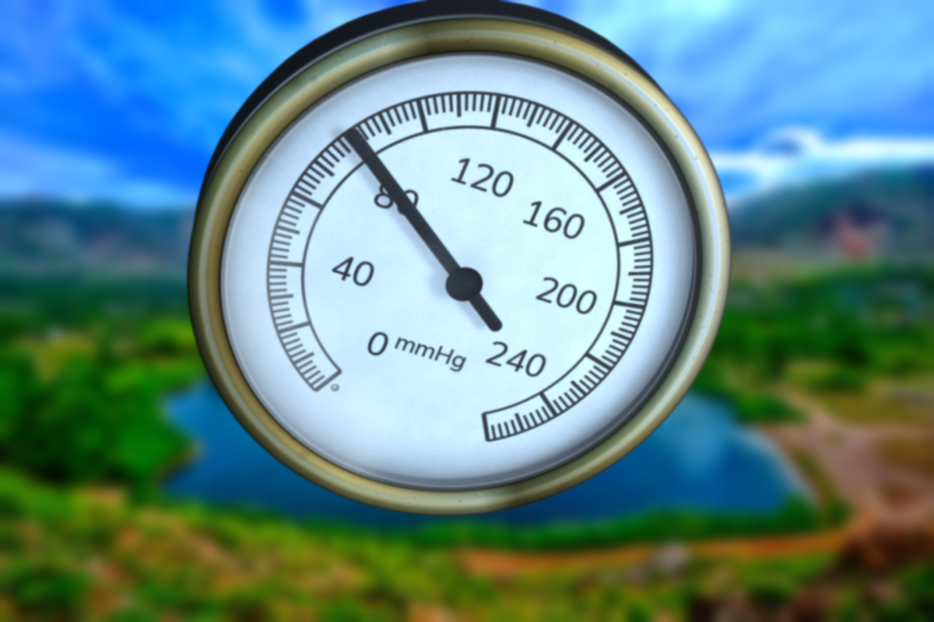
{"value": 82, "unit": "mmHg"}
